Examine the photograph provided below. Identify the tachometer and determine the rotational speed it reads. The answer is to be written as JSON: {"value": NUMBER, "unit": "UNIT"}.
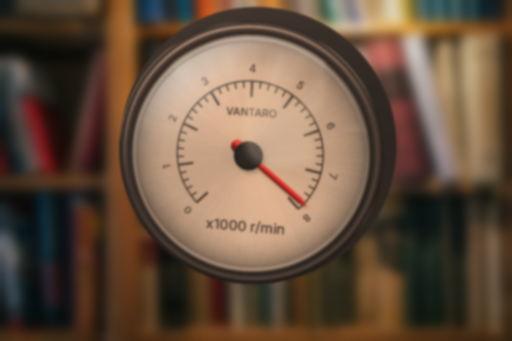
{"value": 7800, "unit": "rpm"}
